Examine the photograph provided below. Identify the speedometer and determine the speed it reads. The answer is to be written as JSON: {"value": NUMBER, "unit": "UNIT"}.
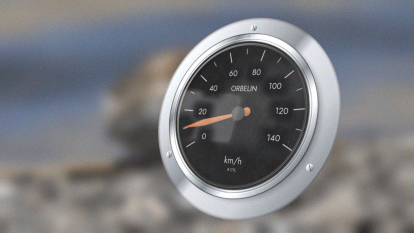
{"value": 10, "unit": "km/h"}
